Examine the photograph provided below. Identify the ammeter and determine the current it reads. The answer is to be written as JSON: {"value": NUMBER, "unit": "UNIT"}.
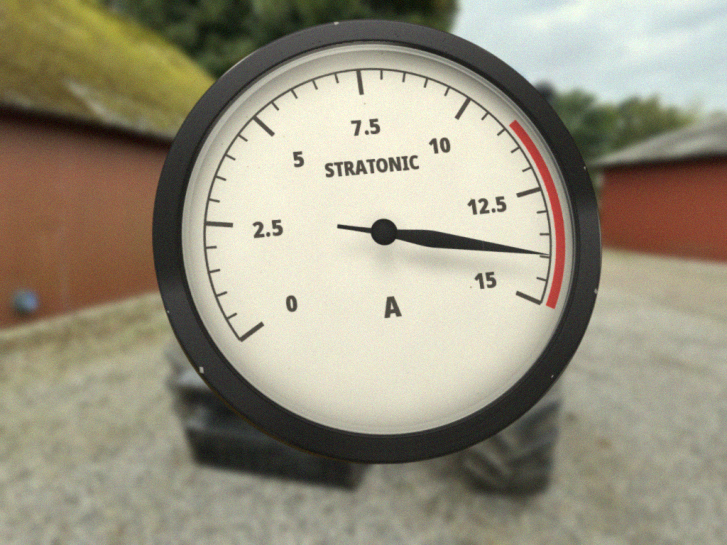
{"value": 14, "unit": "A"}
